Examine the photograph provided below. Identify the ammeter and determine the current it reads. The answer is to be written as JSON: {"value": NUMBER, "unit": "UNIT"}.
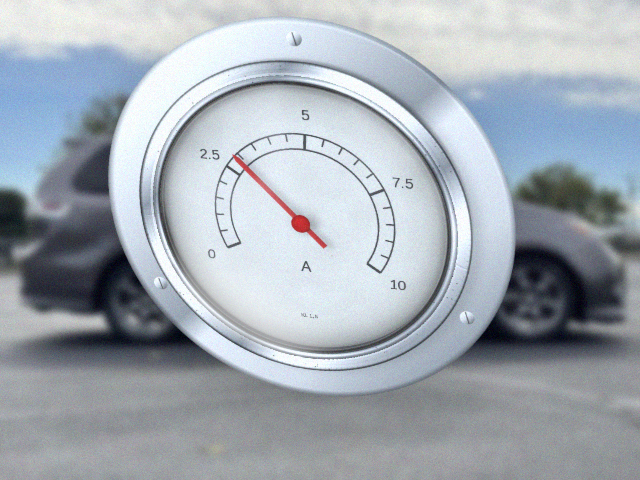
{"value": 3, "unit": "A"}
